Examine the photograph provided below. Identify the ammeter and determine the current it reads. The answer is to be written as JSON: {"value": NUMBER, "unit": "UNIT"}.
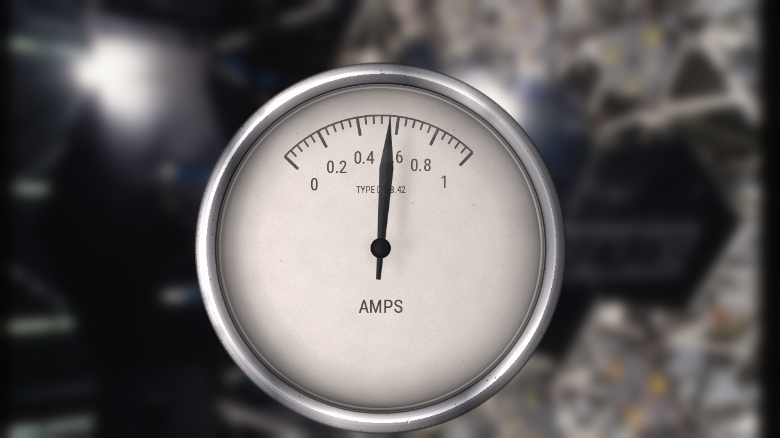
{"value": 0.56, "unit": "A"}
